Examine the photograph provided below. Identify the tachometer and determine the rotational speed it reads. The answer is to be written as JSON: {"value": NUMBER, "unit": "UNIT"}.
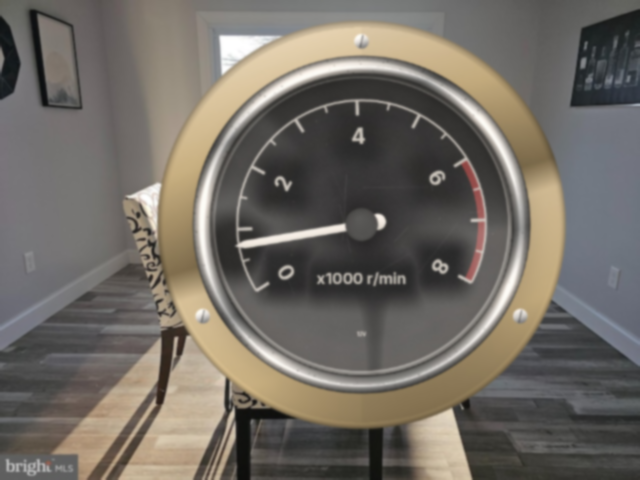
{"value": 750, "unit": "rpm"}
